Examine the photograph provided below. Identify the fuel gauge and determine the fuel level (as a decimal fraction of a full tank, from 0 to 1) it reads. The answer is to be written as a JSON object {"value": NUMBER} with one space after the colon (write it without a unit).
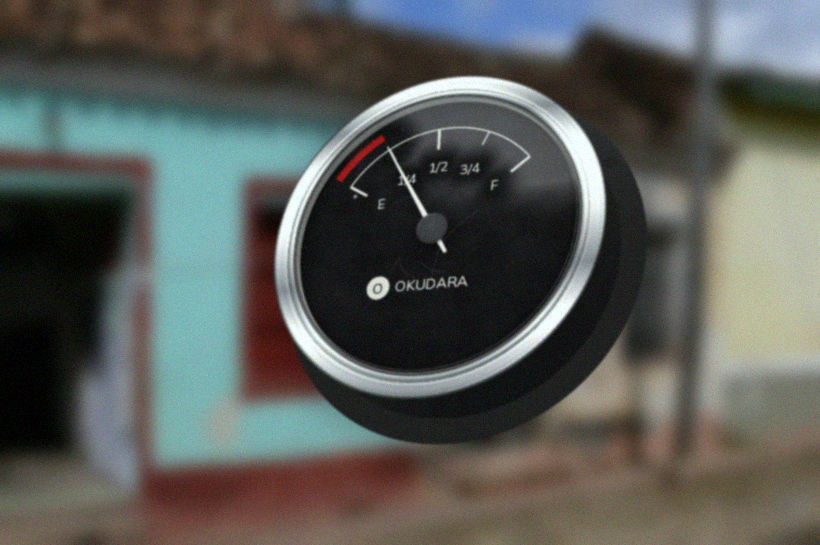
{"value": 0.25}
